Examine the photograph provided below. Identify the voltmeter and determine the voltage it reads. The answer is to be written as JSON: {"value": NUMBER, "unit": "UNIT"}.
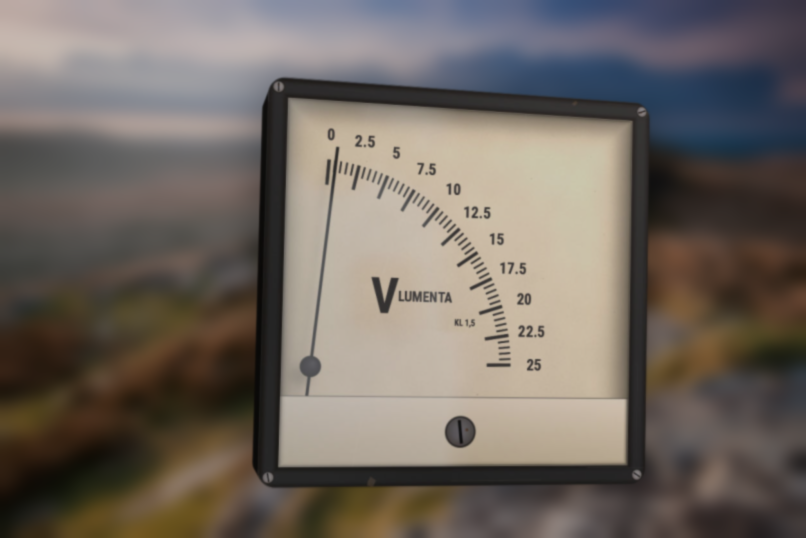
{"value": 0.5, "unit": "V"}
